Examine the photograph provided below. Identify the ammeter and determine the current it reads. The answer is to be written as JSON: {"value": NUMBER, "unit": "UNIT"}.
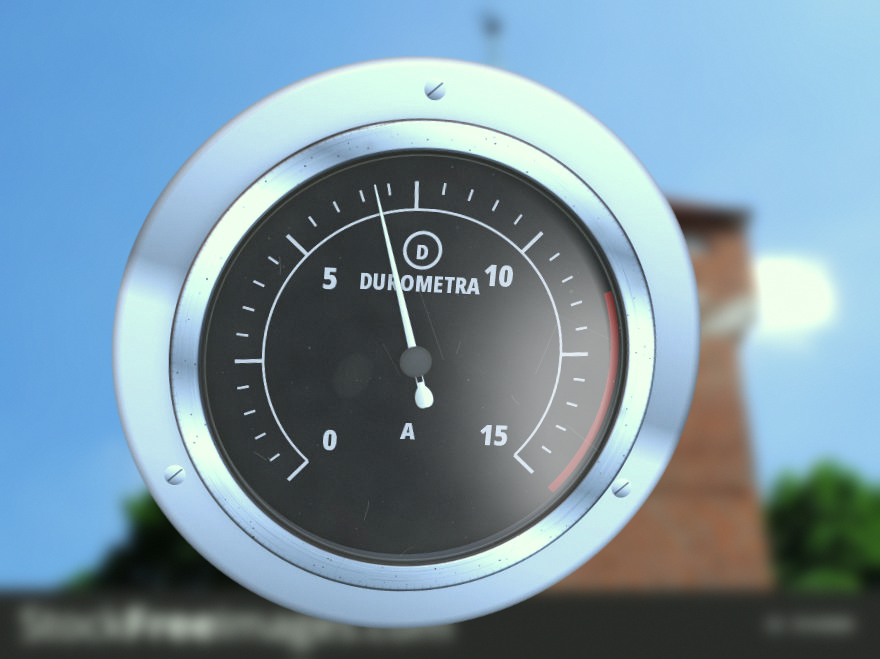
{"value": 6.75, "unit": "A"}
